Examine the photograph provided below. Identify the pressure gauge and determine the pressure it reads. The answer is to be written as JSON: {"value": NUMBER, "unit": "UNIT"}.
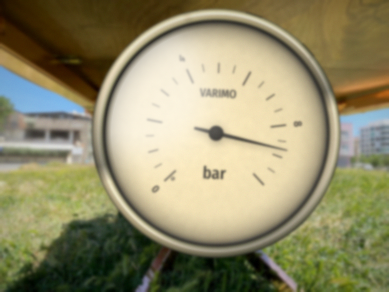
{"value": 8.75, "unit": "bar"}
